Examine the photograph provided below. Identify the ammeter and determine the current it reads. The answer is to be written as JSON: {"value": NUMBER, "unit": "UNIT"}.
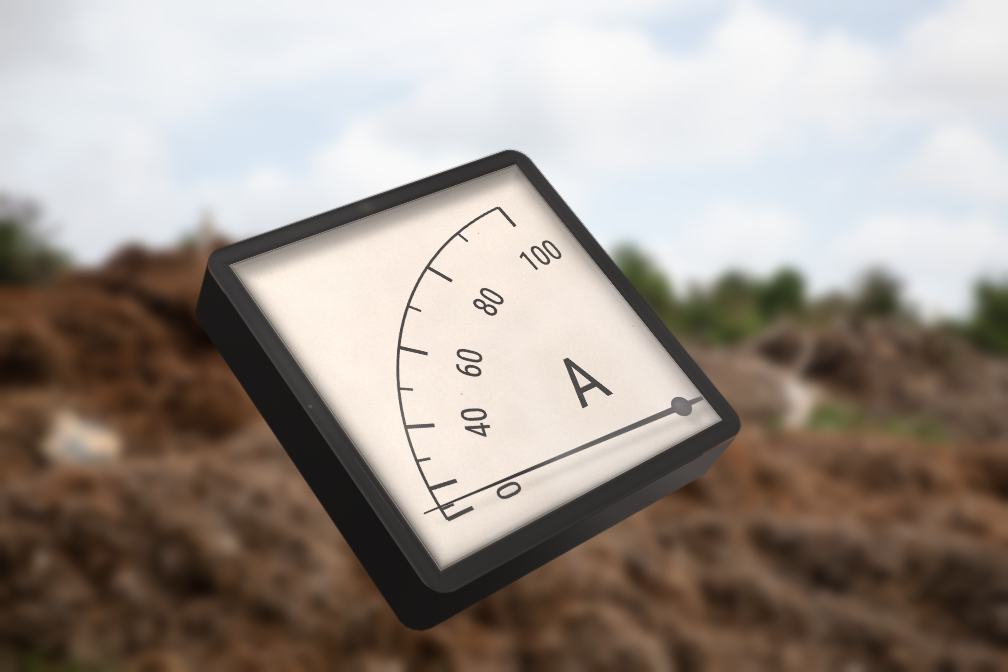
{"value": 10, "unit": "A"}
